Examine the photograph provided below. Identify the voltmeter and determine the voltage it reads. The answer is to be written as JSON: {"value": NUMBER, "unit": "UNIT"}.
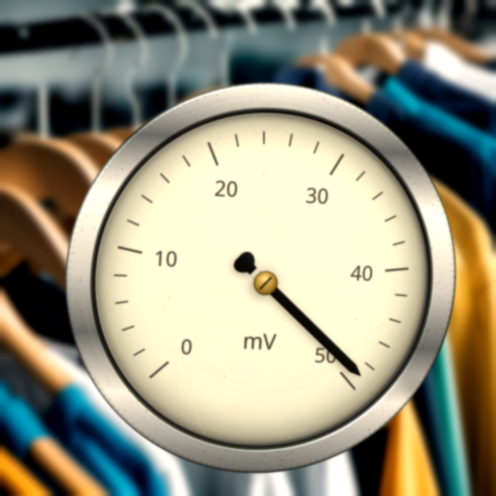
{"value": 49, "unit": "mV"}
